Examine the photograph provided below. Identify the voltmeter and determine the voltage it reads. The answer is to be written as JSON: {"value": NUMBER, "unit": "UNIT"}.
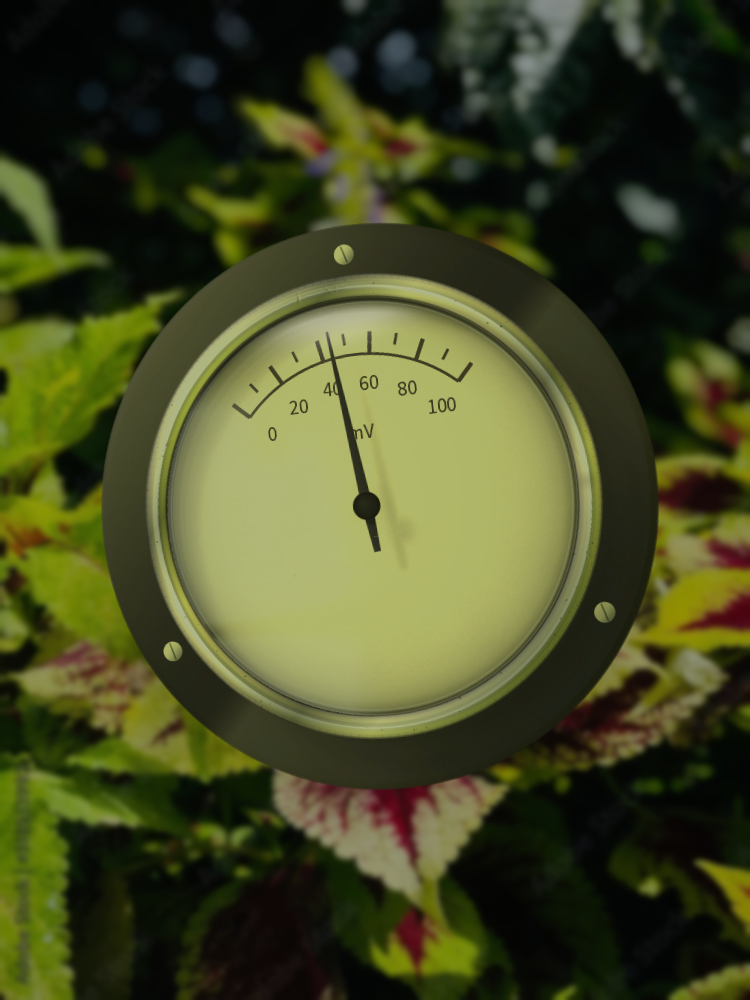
{"value": 45, "unit": "mV"}
